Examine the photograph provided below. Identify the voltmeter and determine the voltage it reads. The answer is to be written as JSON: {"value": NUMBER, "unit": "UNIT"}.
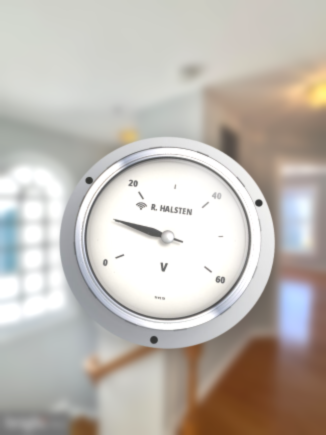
{"value": 10, "unit": "V"}
